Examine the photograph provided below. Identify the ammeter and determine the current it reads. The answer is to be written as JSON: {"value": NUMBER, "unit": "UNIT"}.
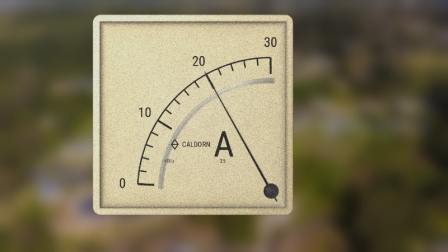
{"value": 20, "unit": "A"}
